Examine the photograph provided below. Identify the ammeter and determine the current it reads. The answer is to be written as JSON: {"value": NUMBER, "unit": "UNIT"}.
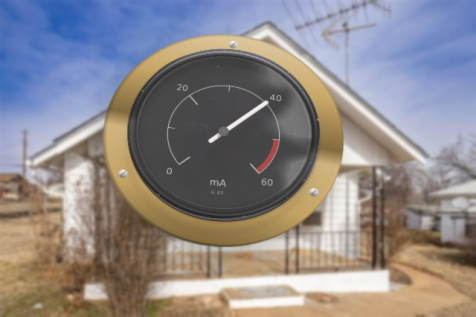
{"value": 40, "unit": "mA"}
